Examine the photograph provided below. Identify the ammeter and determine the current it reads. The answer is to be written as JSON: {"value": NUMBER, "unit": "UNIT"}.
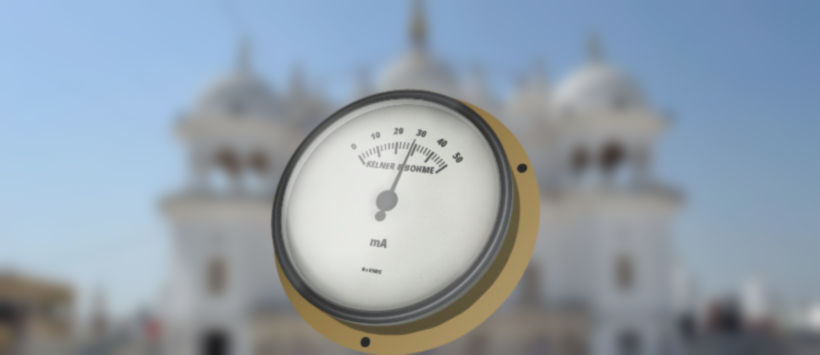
{"value": 30, "unit": "mA"}
